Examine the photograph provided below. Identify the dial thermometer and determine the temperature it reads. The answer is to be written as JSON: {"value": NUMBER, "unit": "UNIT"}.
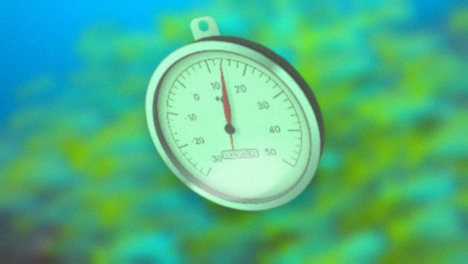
{"value": 14, "unit": "°C"}
